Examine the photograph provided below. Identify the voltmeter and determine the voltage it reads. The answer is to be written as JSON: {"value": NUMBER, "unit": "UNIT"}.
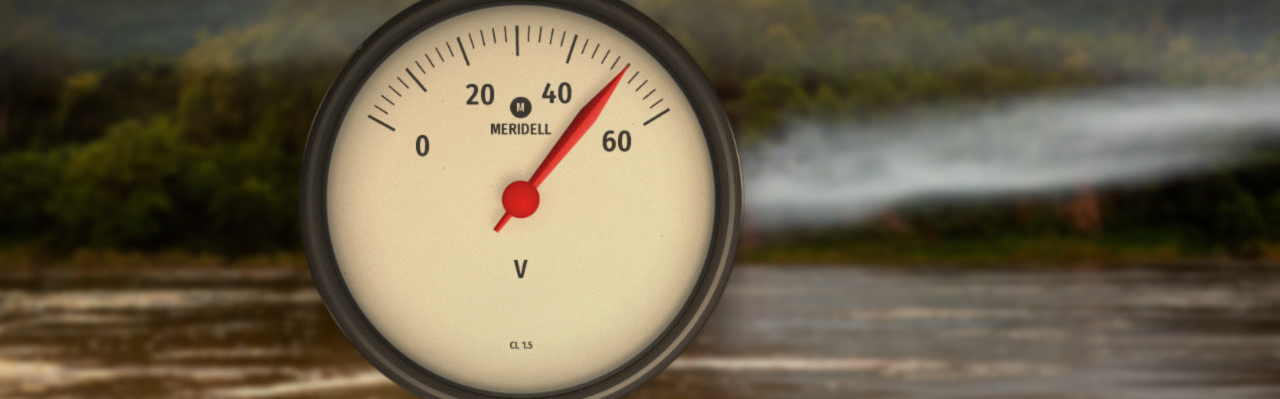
{"value": 50, "unit": "V"}
